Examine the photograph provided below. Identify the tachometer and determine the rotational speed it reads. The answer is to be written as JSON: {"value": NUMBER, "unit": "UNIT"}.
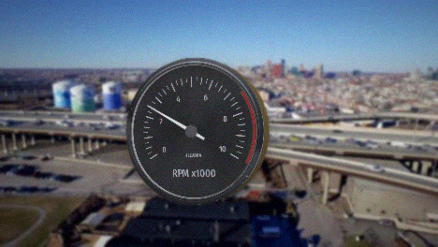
{"value": 2500, "unit": "rpm"}
